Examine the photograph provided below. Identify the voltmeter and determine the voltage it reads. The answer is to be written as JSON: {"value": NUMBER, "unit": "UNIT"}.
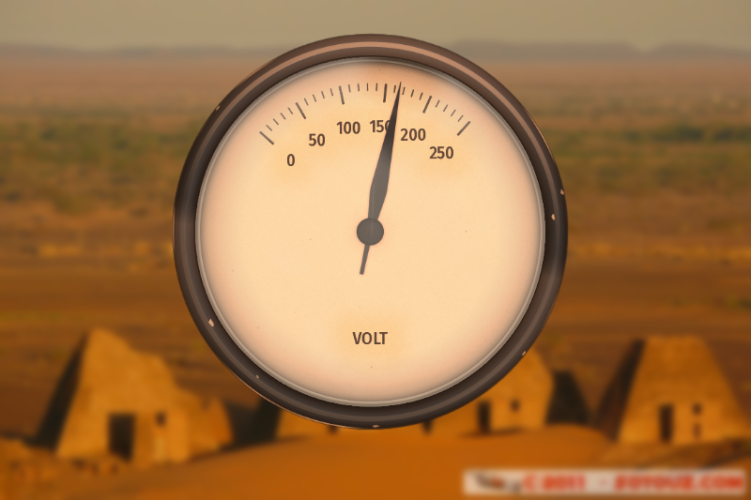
{"value": 165, "unit": "V"}
